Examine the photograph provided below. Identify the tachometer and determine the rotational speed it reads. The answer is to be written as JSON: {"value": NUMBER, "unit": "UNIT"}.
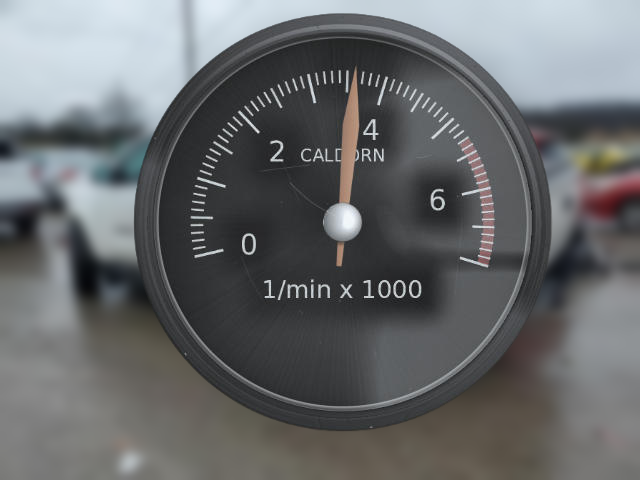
{"value": 3600, "unit": "rpm"}
